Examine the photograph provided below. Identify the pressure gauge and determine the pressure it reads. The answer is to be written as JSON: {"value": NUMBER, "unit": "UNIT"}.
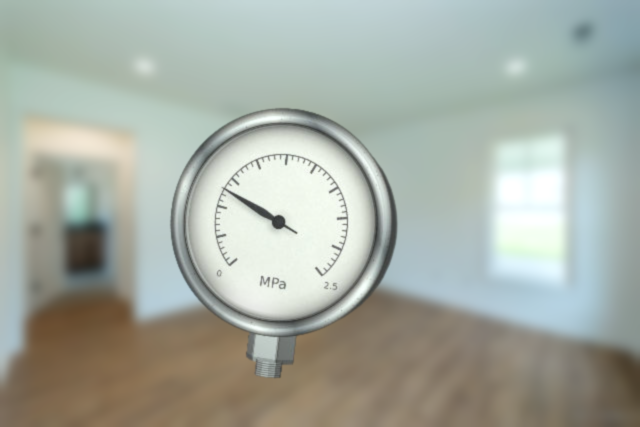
{"value": 0.65, "unit": "MPa"}
